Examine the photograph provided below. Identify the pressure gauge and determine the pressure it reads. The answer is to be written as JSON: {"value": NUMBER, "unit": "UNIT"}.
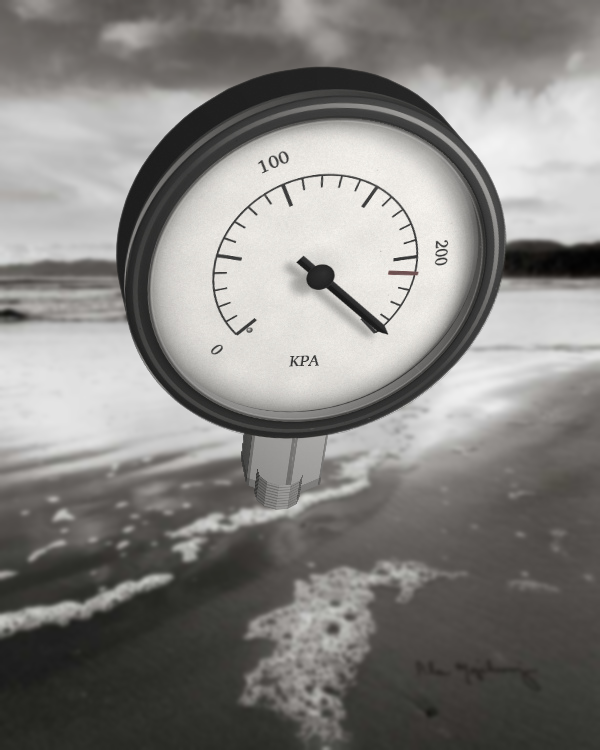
{"value": 245, "unit": "kPa"}
